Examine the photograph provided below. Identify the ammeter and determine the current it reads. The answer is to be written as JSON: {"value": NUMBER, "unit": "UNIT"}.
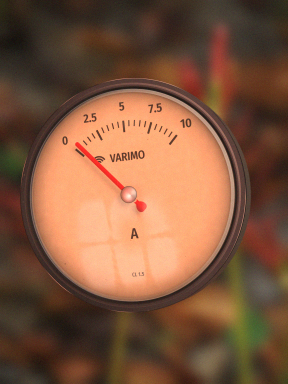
{"value": 0.5, "unit": "A"}
